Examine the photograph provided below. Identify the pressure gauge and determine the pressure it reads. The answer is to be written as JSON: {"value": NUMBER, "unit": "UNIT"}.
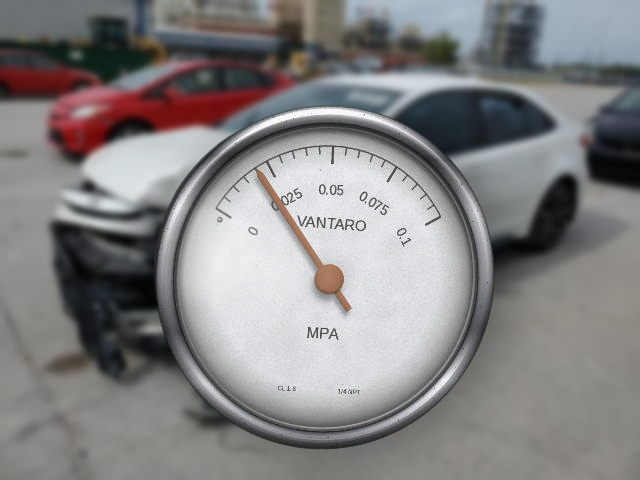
{"value": 0.02, "unit": "MPa"}
